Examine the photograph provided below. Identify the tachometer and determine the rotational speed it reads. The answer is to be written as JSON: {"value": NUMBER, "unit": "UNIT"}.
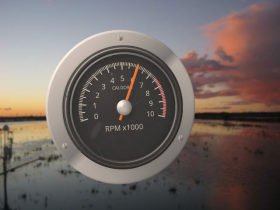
{"value": 6000, "unit": "rpm"}
